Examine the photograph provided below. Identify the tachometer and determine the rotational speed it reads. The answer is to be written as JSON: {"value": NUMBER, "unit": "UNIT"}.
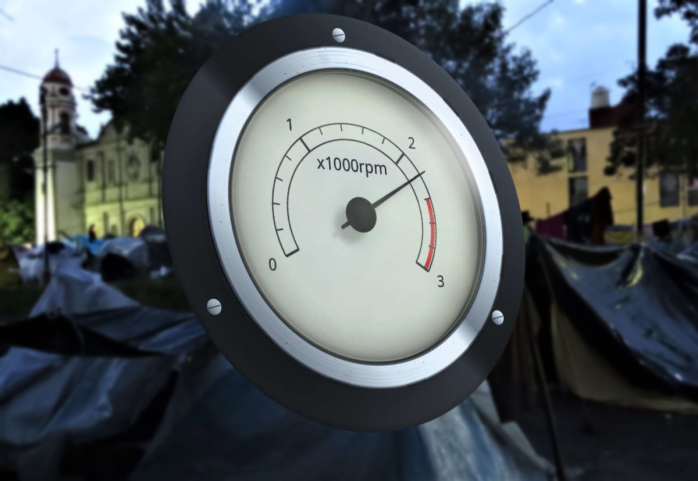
{"value": 2200, "unit": "rpm"}
